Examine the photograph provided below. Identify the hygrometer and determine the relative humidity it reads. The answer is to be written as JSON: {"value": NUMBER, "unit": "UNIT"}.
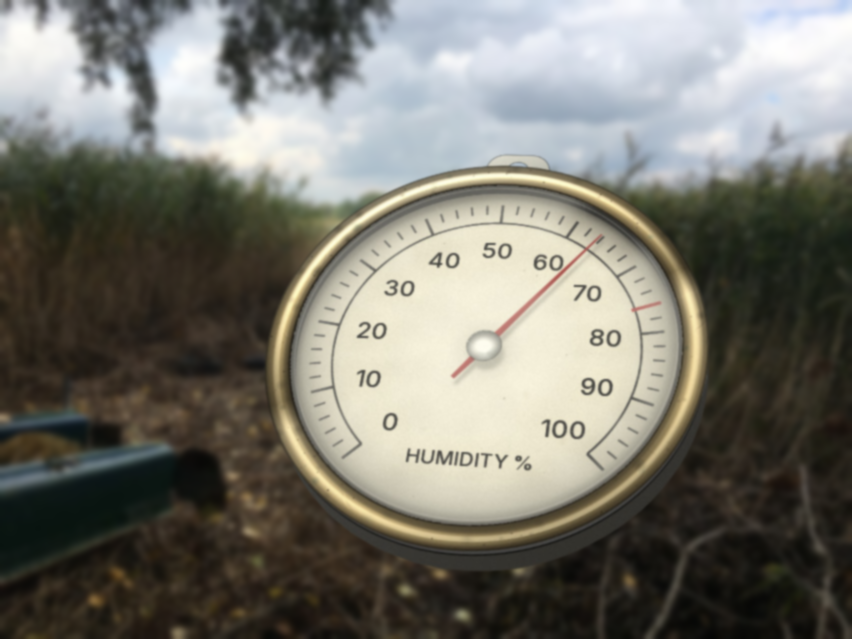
{"value": 64, "unit": "%"}
